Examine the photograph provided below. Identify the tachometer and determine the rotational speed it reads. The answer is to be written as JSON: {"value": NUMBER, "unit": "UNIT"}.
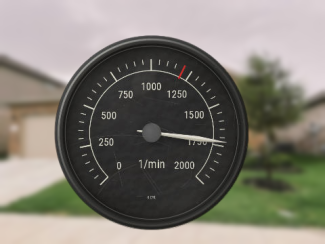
{"value": 1725, "unit": "rpm"}
